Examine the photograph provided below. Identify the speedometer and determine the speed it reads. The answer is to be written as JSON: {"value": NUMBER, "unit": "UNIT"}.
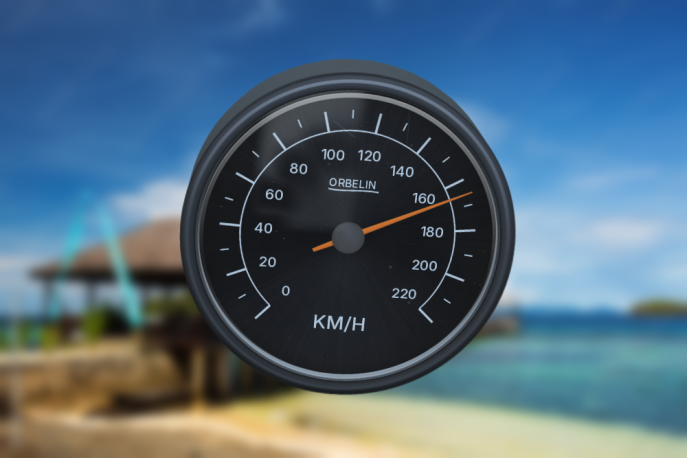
{"value": 165, "unit": "km/h"}
